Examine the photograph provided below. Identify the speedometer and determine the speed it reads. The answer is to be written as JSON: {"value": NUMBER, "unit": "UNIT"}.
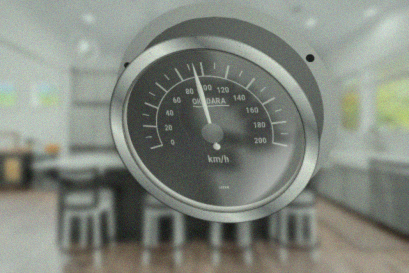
{"value": 95, "unit": "km/h"}
